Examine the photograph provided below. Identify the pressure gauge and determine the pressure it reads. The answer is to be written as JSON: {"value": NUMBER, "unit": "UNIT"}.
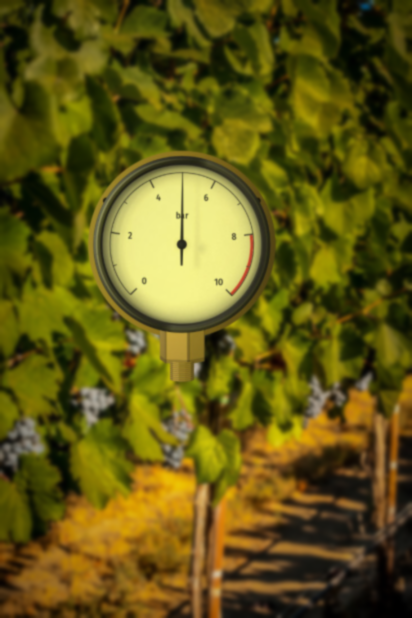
{"value": 5, "unit": "bar"}
